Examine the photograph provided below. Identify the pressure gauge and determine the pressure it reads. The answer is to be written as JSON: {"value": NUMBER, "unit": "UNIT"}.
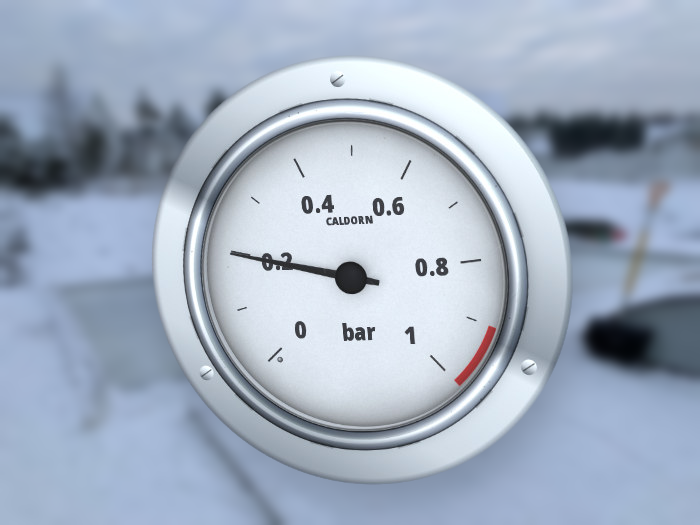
{"value": 0.2, "unit": "bar"}
